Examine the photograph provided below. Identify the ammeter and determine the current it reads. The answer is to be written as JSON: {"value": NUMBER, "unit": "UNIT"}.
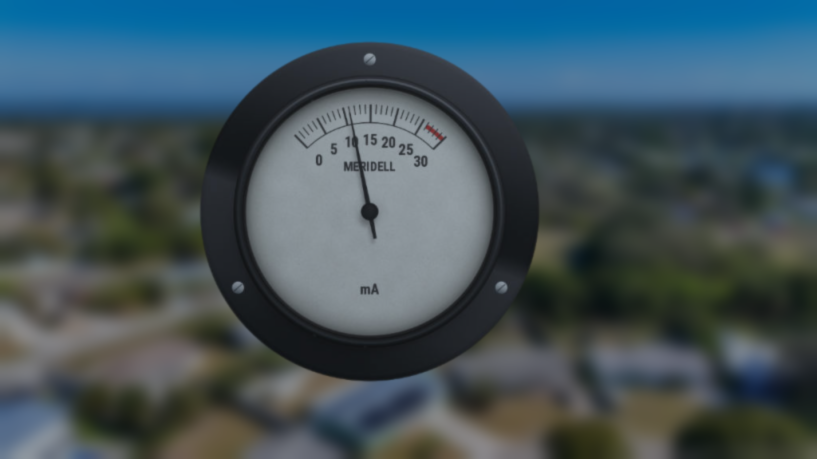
{"value": 11, "unit": "mA"}
